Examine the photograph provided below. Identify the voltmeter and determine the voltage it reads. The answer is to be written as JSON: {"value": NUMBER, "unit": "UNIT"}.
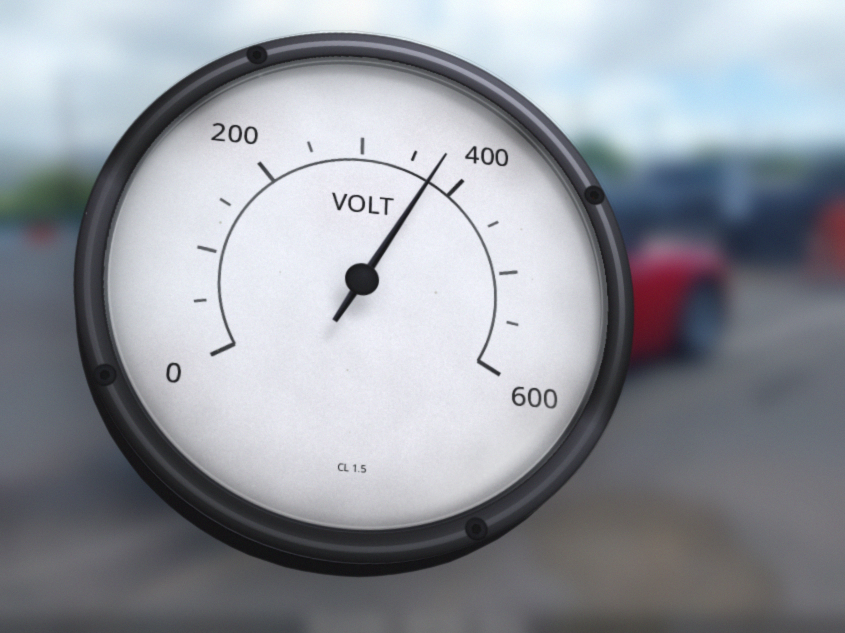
{"value": 375, "unit": "V"}
